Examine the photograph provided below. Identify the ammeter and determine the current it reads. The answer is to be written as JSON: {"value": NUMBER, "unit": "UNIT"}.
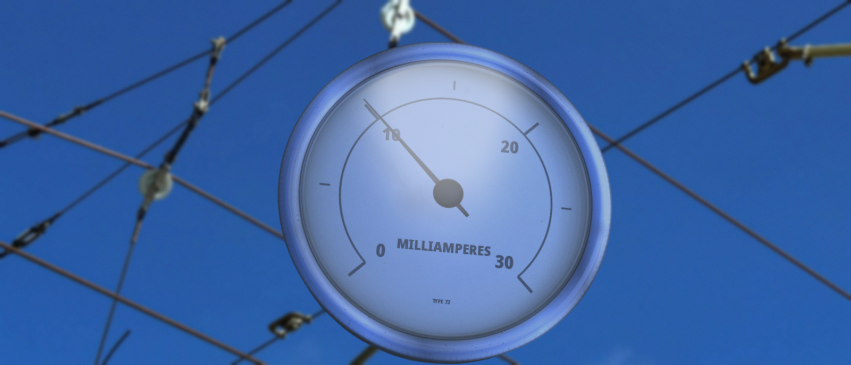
{"value": 10, "unit": "mA"}
